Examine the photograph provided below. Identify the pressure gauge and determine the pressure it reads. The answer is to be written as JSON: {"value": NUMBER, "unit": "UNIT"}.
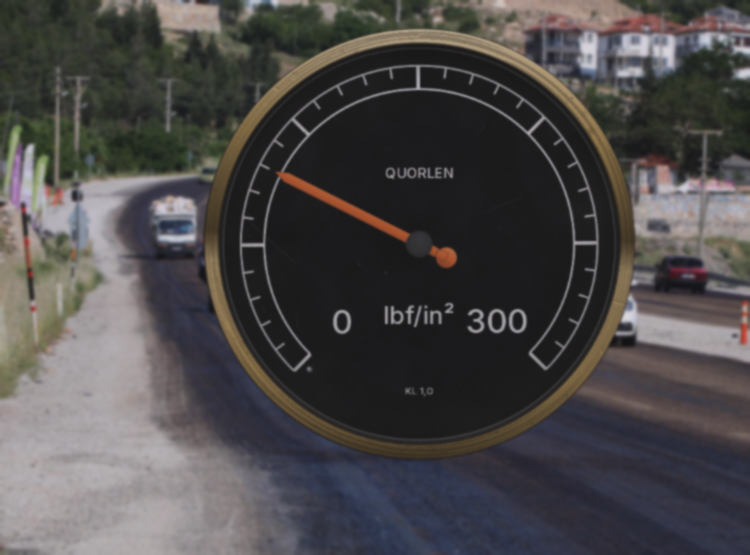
{"value": 80, "unit": "psi"}
